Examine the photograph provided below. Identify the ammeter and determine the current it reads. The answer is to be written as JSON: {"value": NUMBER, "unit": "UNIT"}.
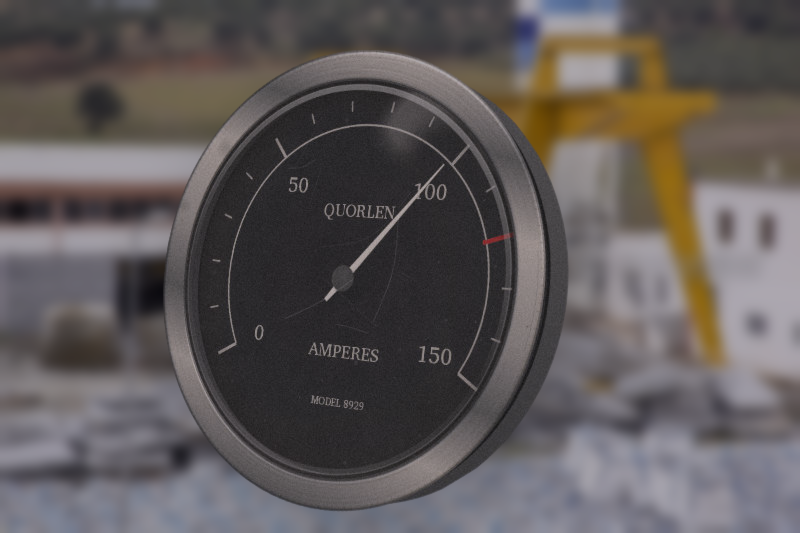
{"value": 100, "unit": "A"}
